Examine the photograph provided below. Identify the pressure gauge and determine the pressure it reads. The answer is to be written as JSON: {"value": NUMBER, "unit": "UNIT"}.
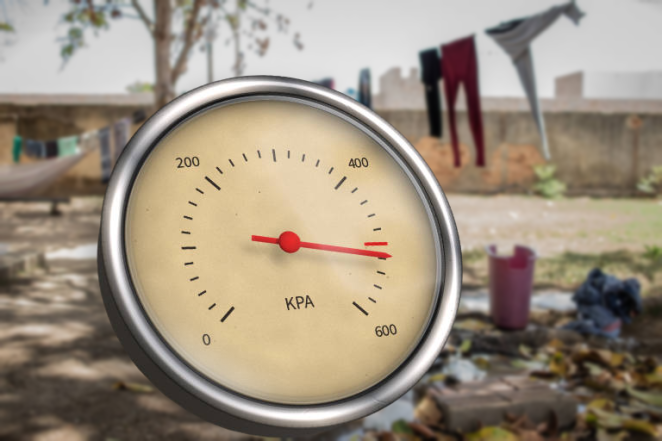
{"value": 520, "unit": "kPa"}
